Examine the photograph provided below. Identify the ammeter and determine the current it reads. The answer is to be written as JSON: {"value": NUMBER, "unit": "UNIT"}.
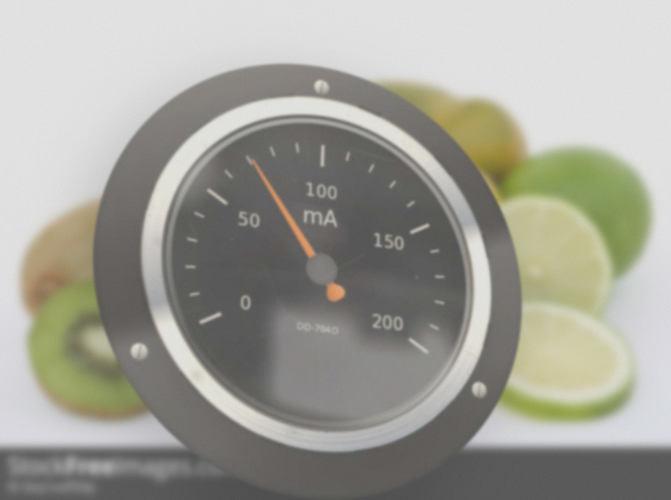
{"value": 70, "unit": "mA"}
